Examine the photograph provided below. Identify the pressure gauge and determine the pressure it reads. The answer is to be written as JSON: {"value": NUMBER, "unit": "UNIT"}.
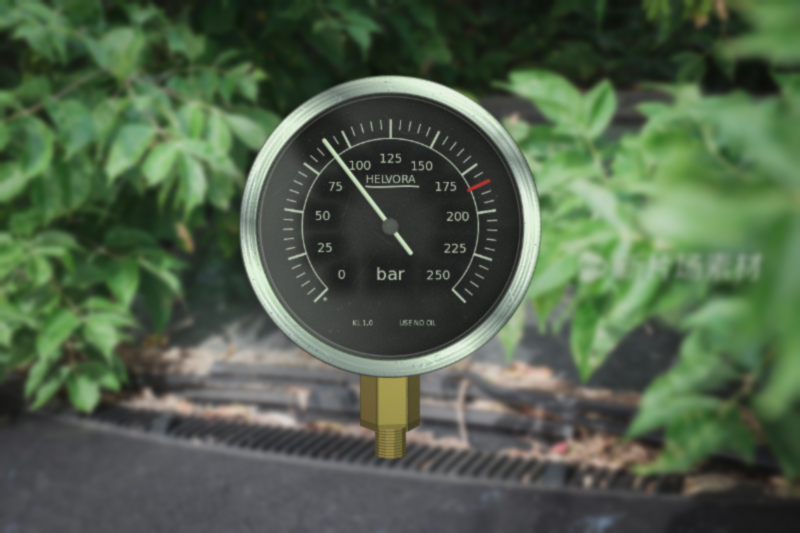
{"value": 90, "unit": "bar"}
